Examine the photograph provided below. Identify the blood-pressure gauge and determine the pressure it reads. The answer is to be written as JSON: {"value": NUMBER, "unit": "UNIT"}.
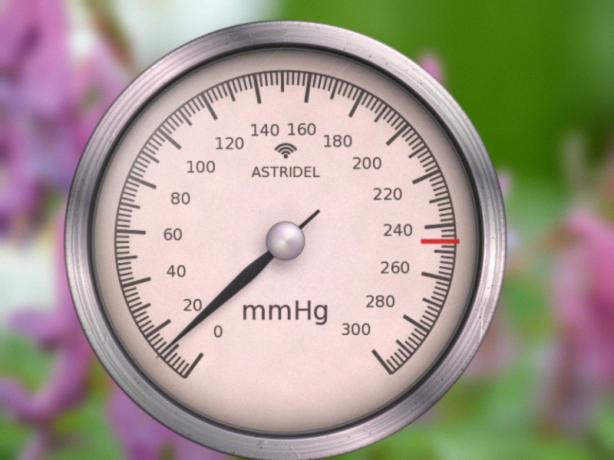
{"value": 12, "unit": "mmHg"}
